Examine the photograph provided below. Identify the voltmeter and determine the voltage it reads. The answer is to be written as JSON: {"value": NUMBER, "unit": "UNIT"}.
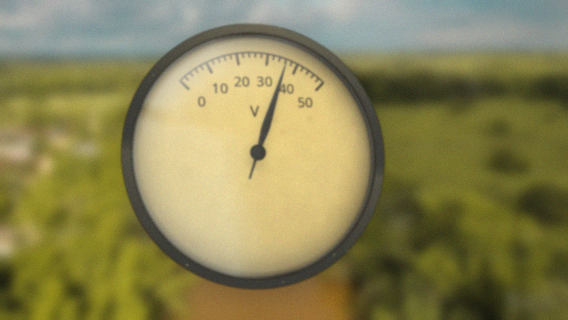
{"value": 36, "unit": "V"}
